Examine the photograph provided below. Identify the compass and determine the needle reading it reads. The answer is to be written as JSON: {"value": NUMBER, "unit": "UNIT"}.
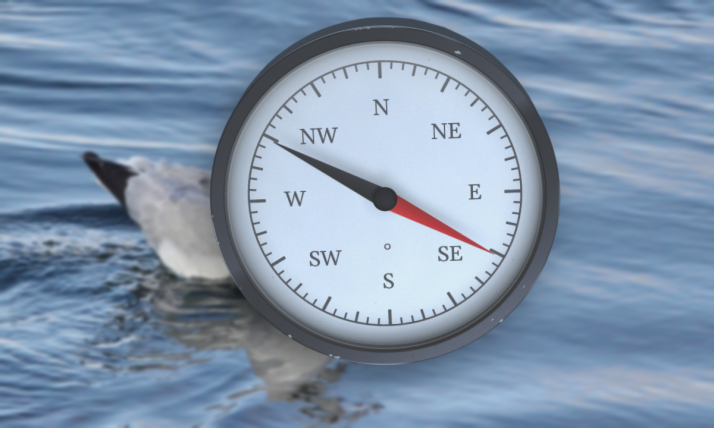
{"value": 120, "unit": "°"}
